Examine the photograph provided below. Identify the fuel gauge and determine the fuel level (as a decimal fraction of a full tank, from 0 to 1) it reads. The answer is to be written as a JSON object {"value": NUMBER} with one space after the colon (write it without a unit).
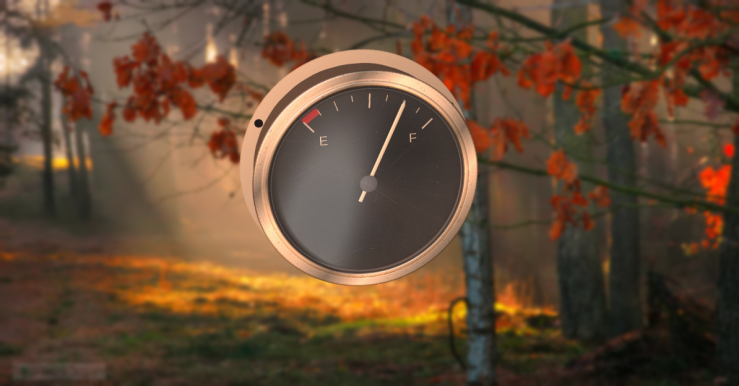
{"value": 0.75}
